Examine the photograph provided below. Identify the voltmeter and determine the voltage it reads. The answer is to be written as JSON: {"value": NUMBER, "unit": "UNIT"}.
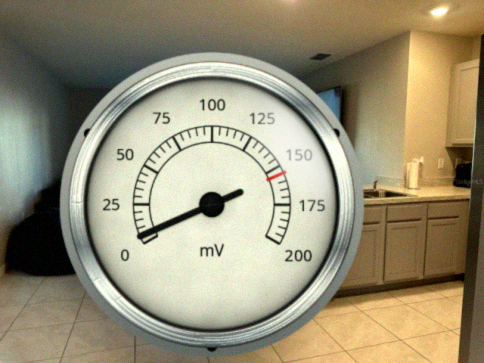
{"value": 5, "unit": "mV"}
